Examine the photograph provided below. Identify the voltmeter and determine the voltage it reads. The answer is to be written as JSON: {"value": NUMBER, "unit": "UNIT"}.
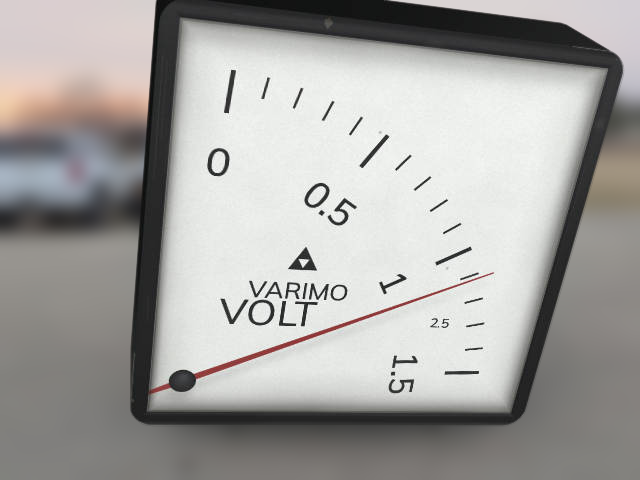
{"value": 1.1, "unit": "V"}
